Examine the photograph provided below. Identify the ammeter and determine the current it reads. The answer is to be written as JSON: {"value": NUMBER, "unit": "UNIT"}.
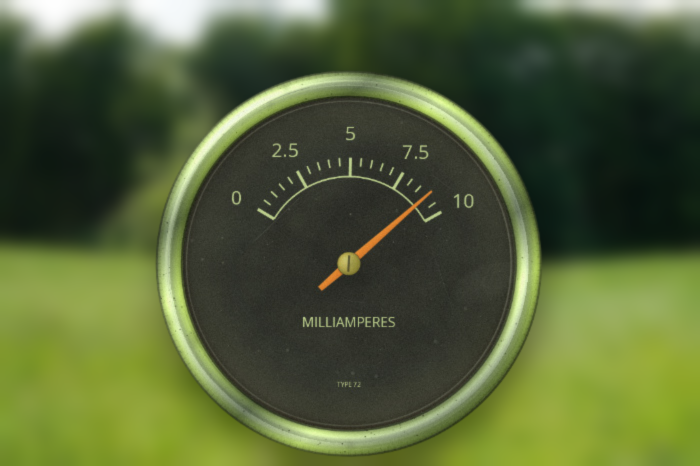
{"value": 9, "unit": "mA"}
